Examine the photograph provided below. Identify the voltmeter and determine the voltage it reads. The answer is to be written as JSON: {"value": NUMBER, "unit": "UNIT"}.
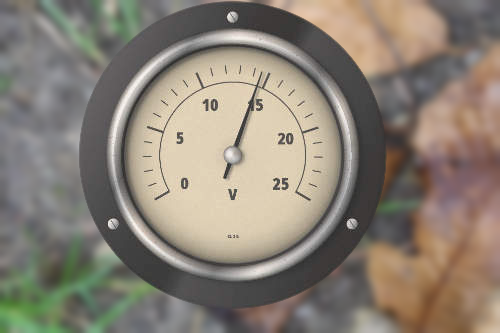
{"value": 14.5, "unit": "V"}
